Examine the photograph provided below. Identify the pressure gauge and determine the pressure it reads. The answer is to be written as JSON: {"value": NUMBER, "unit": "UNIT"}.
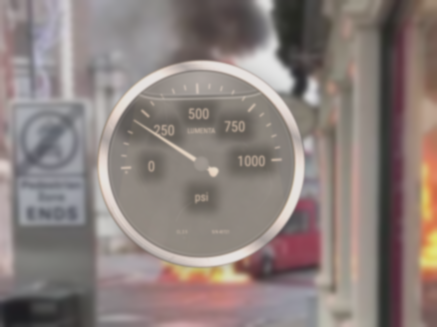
{"value": 200, "unit": "psi"}
